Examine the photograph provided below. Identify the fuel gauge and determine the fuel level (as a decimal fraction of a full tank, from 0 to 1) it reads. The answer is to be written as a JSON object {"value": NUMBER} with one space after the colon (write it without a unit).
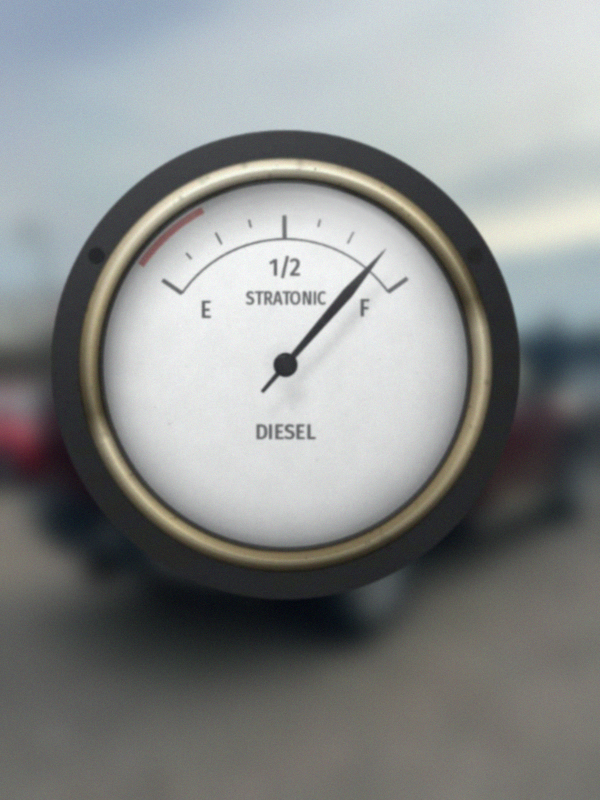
{"value": 0.875}
